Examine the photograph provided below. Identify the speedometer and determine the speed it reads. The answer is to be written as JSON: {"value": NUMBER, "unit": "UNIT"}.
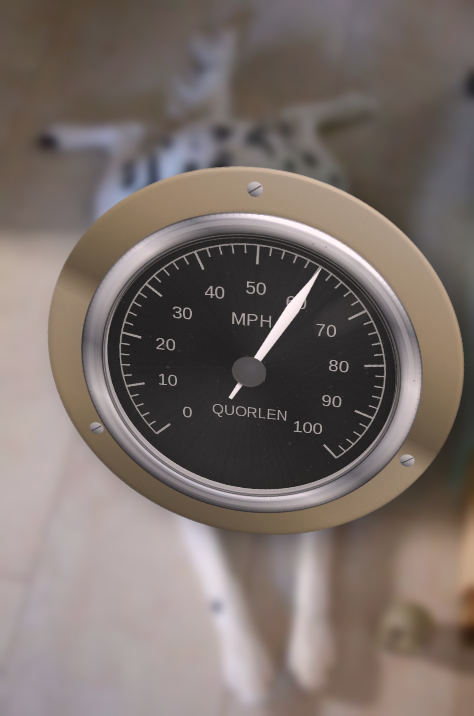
{"value": 60, "unit": "mph"}
